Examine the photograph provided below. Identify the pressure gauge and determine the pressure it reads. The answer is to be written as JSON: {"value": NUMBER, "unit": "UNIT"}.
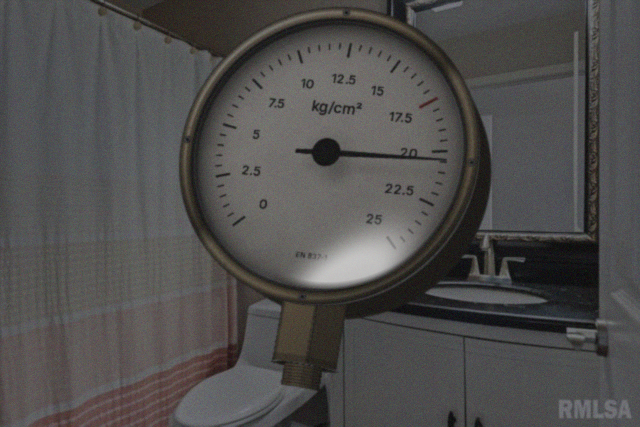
{"value": 20.5, "unit": "kg/cm²"}
